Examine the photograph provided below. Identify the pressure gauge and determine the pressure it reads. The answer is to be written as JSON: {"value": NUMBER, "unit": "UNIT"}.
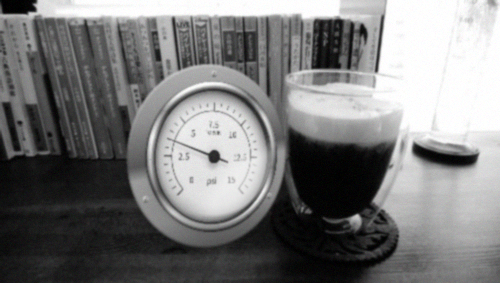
{"value": 3.5, "unit": "psi"}
